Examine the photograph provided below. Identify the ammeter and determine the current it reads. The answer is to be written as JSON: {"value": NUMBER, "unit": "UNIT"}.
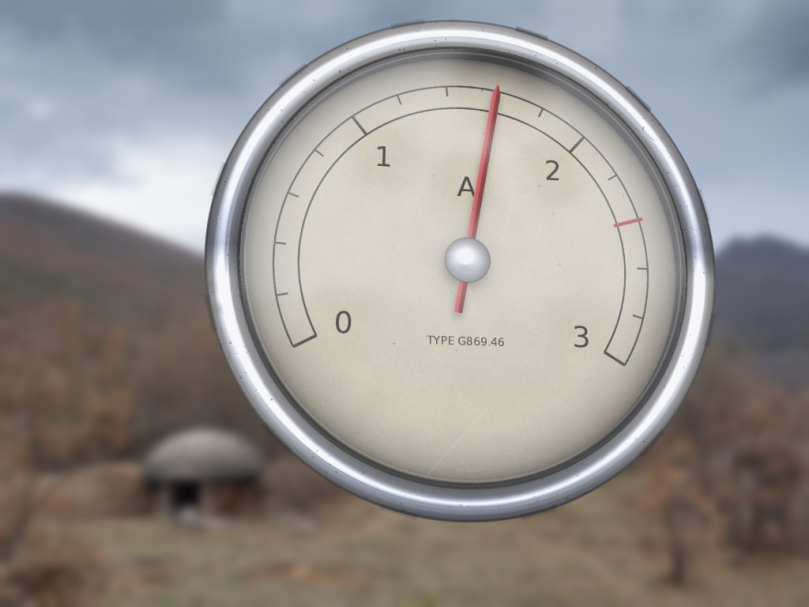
{"value": 1.6, "unit": "A"}
